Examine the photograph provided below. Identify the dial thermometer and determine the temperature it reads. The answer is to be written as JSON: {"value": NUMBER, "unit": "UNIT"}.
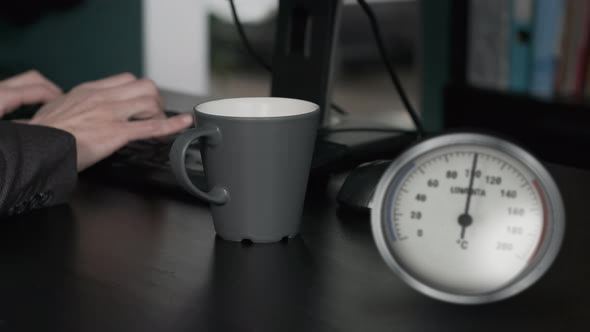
{"value": 100, "unit": "°C"}
